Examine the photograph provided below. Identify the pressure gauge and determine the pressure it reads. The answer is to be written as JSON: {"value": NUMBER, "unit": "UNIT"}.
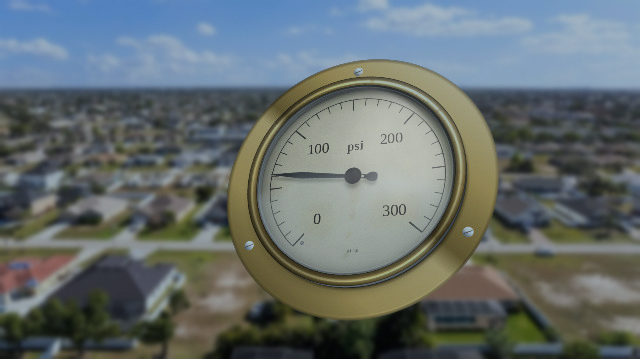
{"value": 60, "unit": "psi"}
